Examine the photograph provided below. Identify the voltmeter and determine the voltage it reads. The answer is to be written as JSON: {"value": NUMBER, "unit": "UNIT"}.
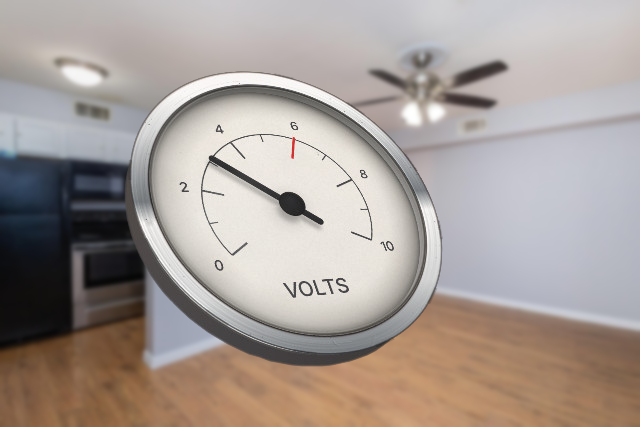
{"value": 3, "unit": "V"}
